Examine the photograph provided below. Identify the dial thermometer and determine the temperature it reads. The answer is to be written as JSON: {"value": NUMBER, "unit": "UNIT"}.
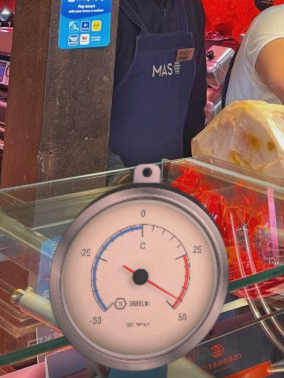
{"value": 45, "unit": "°C"}
